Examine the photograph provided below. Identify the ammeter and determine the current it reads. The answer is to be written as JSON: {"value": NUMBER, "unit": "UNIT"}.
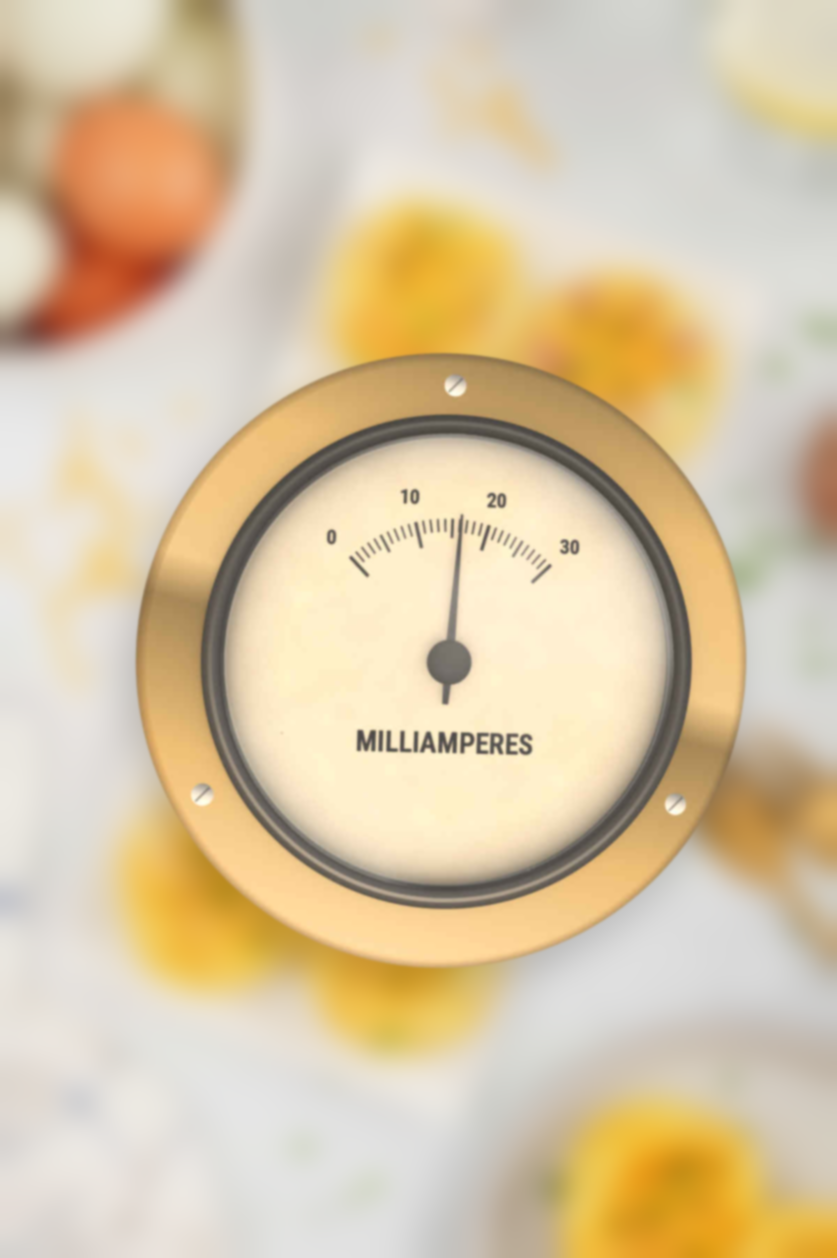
{"value": 16, "unit": "mA"}
